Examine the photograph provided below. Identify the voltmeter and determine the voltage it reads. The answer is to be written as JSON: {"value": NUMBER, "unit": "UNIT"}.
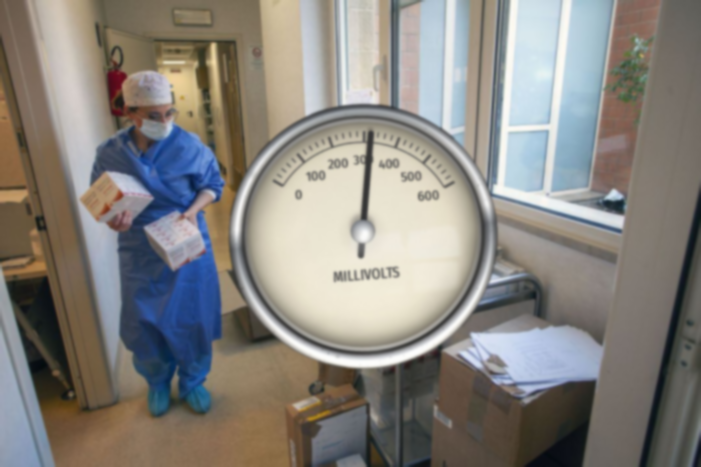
{"value": 320, "unit": "mV"}
